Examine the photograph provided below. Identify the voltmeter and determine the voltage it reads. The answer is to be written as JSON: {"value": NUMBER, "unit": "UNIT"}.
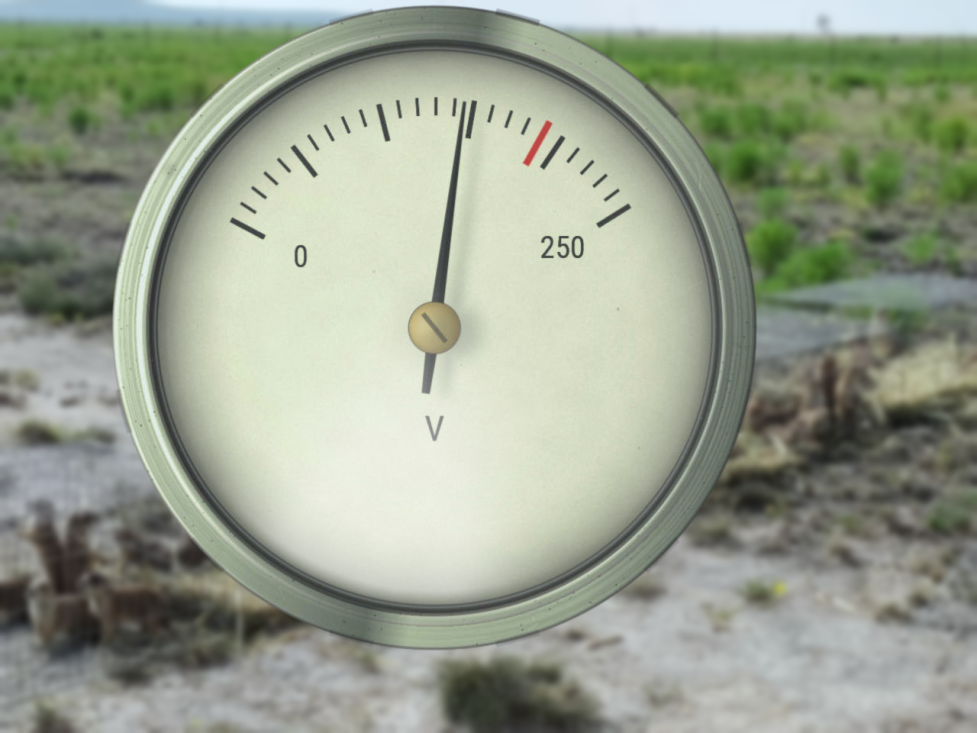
{"value": 145, "unit": "V"}
